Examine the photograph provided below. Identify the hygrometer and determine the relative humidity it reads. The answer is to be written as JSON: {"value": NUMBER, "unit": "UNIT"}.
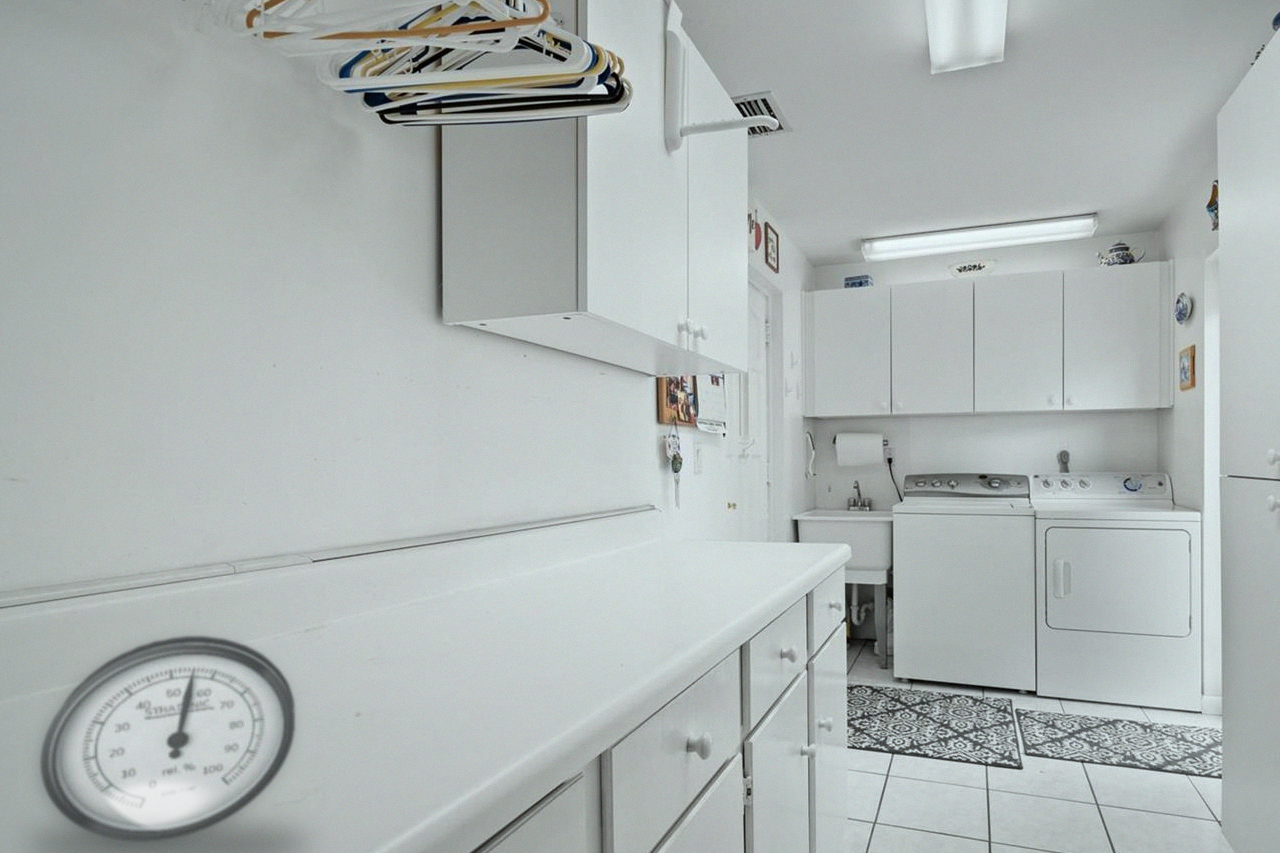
{"value": 55, "unit": "%"}
